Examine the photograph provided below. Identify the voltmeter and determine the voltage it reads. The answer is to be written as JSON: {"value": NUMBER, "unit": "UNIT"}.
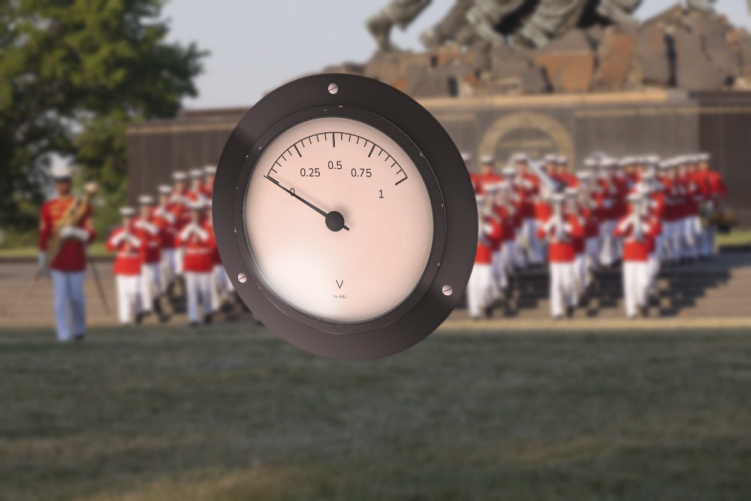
{"value": 0, "unit": "V"}
